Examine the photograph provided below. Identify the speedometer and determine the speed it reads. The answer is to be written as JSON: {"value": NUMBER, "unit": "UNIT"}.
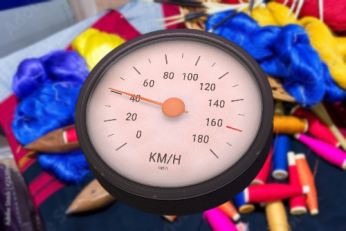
{"value": 40, "unit": "km/h"}
